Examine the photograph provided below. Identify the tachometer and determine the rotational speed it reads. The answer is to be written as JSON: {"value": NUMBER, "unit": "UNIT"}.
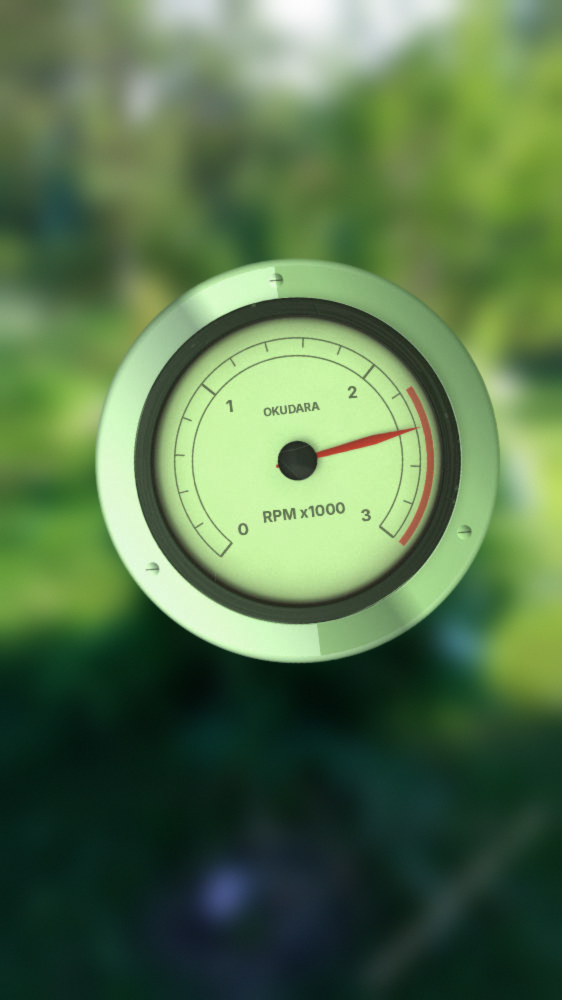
{"value": 2400, "unit": "rpm"}
